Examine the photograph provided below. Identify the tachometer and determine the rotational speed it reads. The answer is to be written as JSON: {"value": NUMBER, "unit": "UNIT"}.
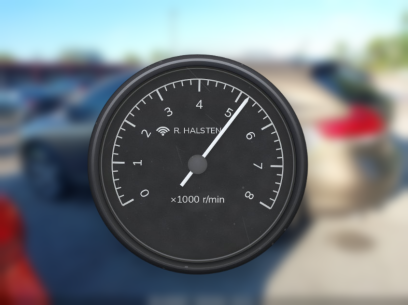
{"value": 5200, "unit": "rpm"}
